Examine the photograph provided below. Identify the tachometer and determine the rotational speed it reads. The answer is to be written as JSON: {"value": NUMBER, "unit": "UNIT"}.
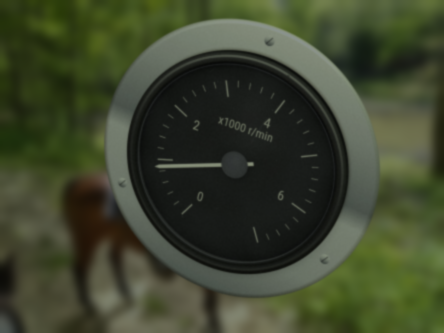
{"value": 900, "unit": "rpm"}
